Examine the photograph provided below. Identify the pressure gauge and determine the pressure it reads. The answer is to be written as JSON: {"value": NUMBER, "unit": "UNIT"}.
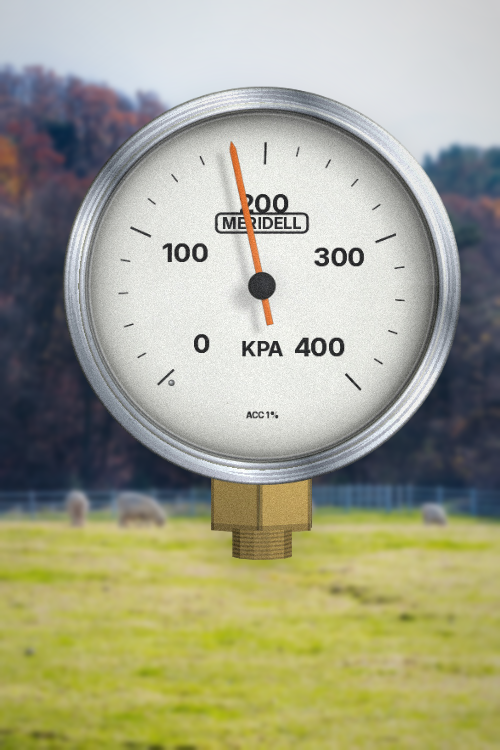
{"value": 180, "unit": "kPa"}
